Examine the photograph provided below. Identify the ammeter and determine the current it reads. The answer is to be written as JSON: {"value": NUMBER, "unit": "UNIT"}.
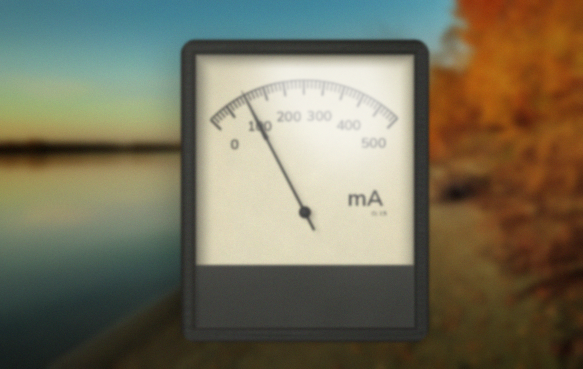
{"value": 100, "unit": "mA"}
